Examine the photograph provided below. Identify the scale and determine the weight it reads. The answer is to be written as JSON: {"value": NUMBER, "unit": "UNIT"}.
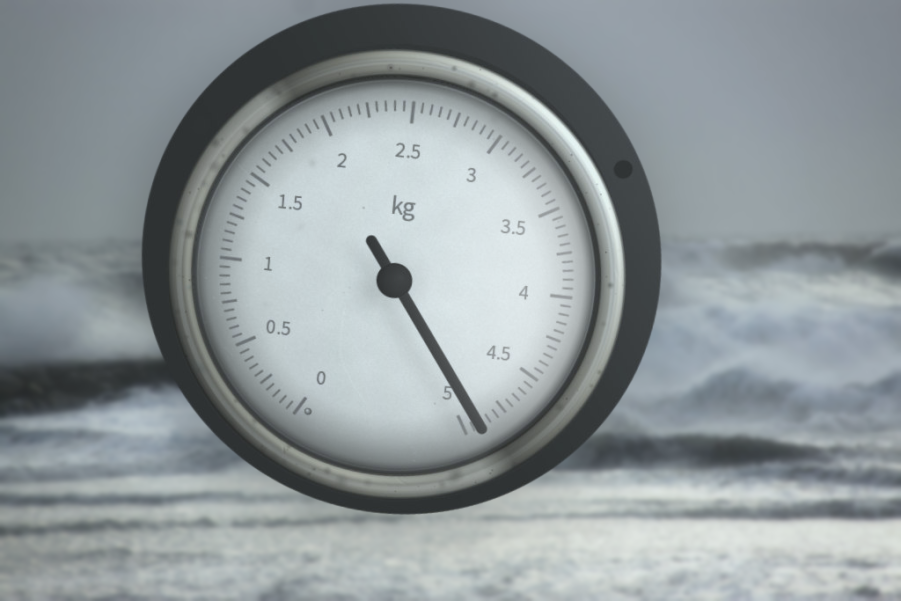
{"value": 4.9, "unit": "kg"}
